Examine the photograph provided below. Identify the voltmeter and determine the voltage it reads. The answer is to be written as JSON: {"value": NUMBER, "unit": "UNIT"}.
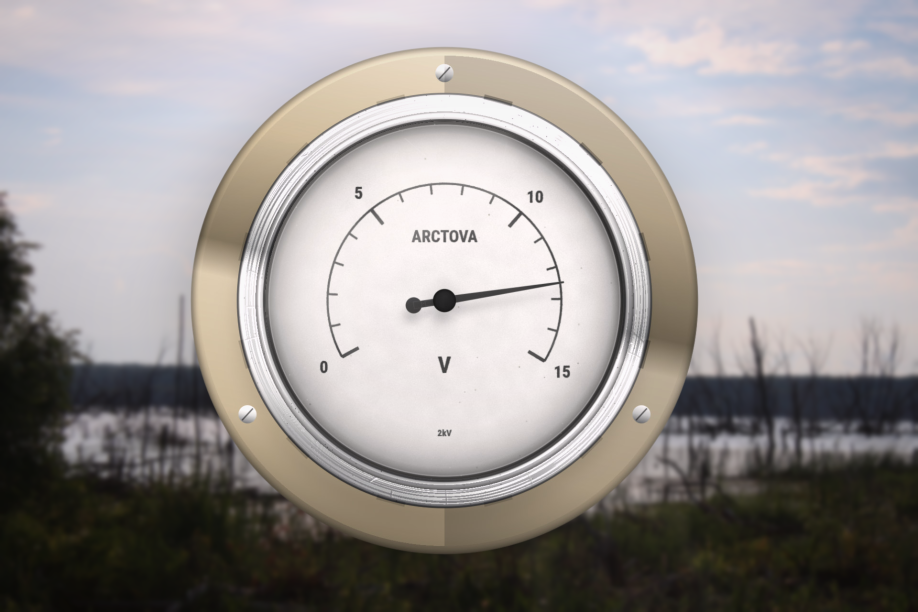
{"value": 12.5, "unit": "V"}
